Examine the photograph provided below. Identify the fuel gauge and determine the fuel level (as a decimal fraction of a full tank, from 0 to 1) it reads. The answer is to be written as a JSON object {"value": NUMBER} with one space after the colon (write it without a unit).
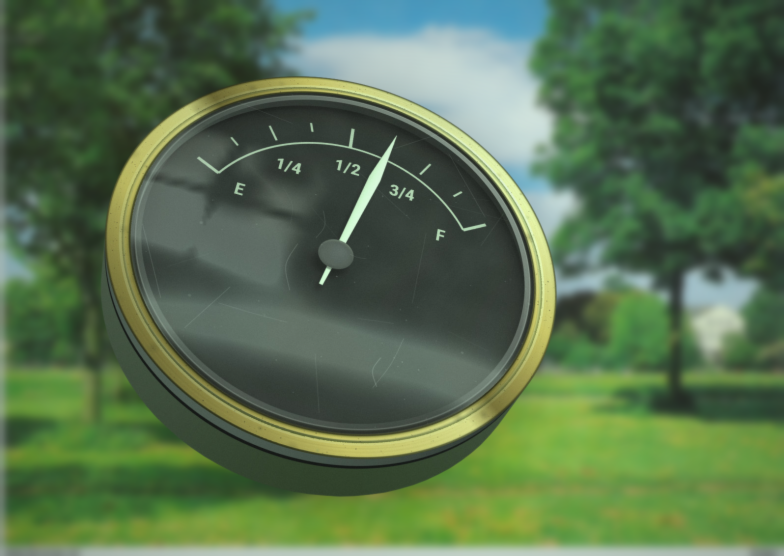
{"value": 0.625}
